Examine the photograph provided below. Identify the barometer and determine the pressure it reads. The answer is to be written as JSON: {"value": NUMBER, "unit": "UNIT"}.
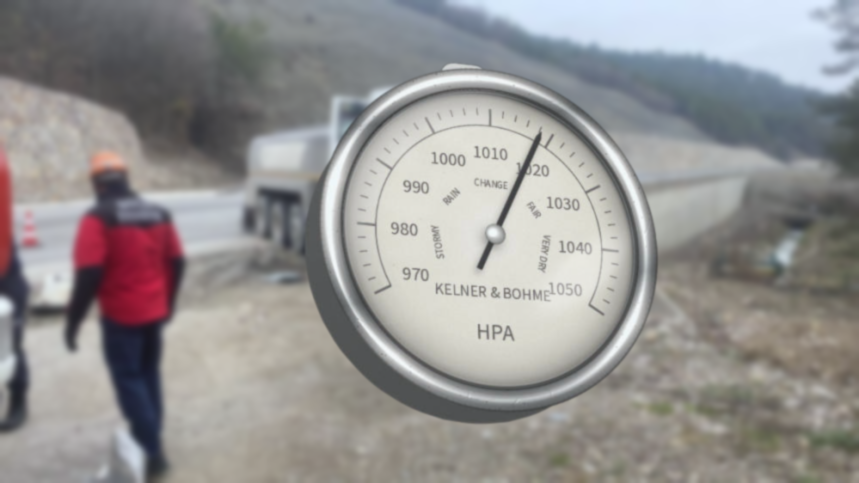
{"value": 1018, "unit": "hPa"}
